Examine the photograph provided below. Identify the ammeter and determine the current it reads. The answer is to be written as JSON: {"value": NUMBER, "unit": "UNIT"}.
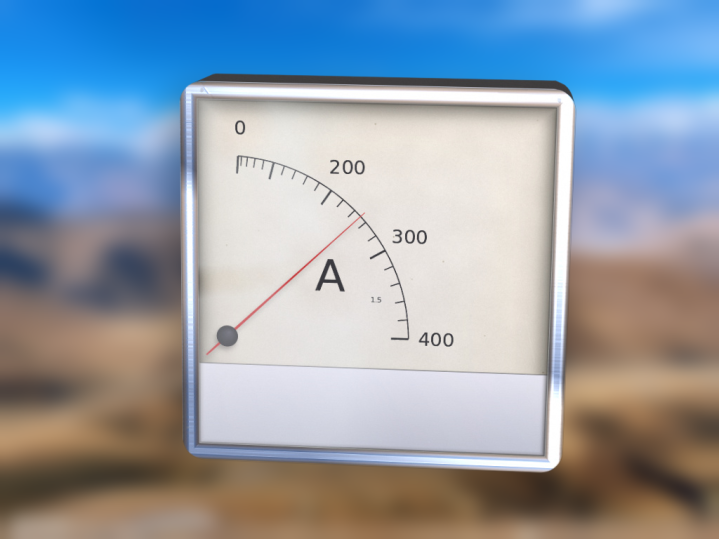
{"value": 250, "unit": "A"}
